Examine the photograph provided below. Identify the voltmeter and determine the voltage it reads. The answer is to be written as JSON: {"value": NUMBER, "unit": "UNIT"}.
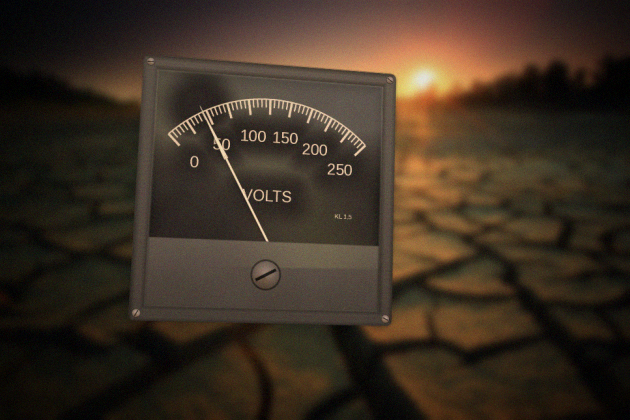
{"value": 45, "unit": "V"}
